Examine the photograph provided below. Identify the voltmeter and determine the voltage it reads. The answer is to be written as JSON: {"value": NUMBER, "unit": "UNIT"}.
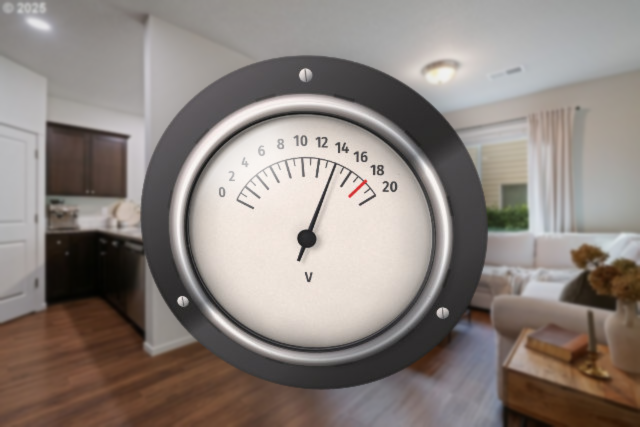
{"value": 14, "unit": "V"}
